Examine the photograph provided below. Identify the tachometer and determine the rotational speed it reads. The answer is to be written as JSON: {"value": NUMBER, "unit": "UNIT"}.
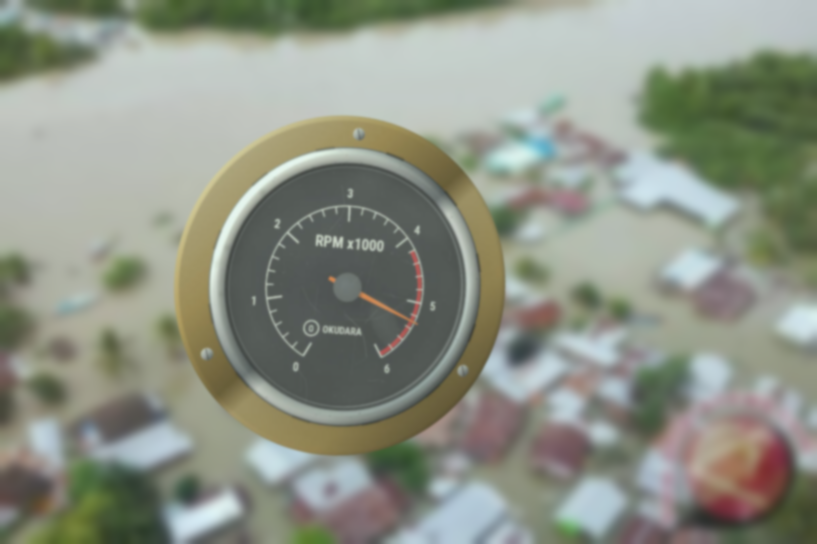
{"value": 5300, "unit": "rpm"}
